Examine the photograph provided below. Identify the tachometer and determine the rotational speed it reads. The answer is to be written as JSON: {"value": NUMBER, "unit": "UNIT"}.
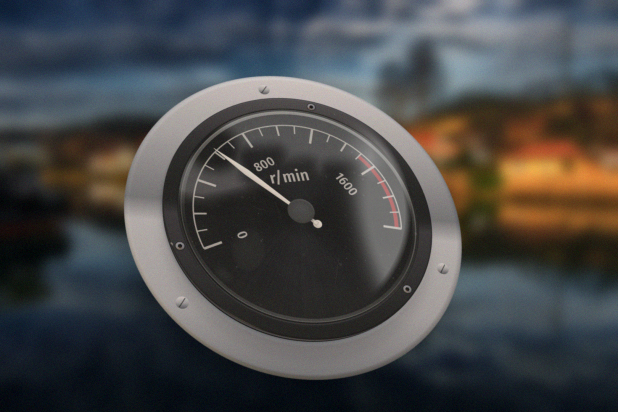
{"value": 600, "unit": "rpm"}
